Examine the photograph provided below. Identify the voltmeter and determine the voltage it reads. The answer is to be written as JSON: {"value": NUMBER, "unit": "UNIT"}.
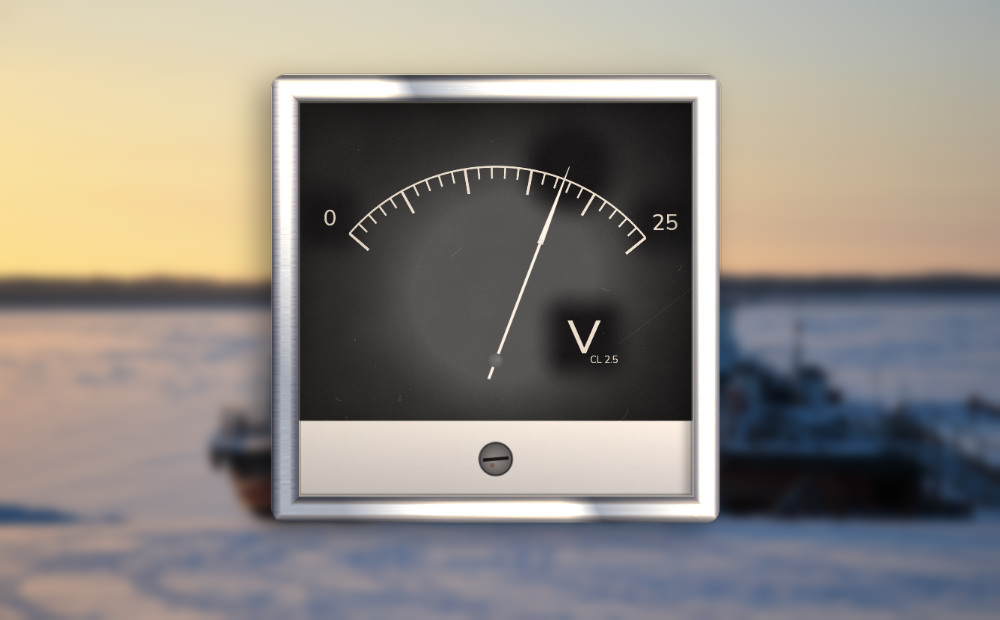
{"value": 17.5, "unit": "V"}
